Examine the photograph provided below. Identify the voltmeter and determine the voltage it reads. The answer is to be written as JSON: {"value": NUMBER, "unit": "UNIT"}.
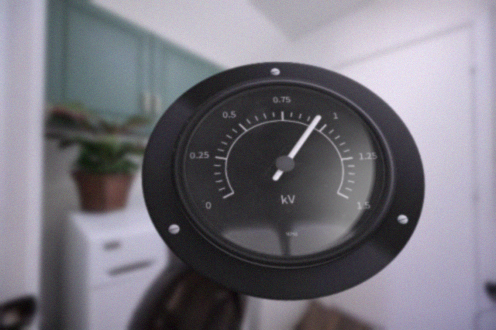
{"value": 0.95, "unit": "kV"}
